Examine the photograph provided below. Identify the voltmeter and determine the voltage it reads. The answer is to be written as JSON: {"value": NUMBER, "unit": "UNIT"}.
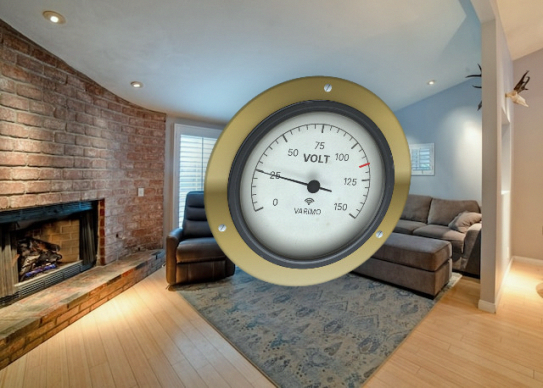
{"value": 25, "unit": "V"}
